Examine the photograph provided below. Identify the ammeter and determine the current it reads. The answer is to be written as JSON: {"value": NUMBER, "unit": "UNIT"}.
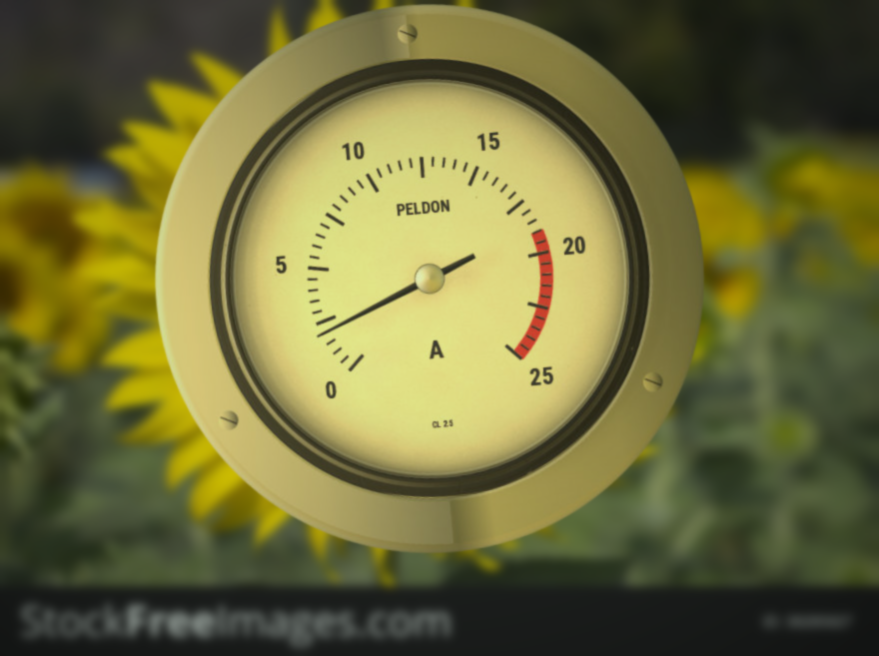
{"value": 2, "unit": "A"}
